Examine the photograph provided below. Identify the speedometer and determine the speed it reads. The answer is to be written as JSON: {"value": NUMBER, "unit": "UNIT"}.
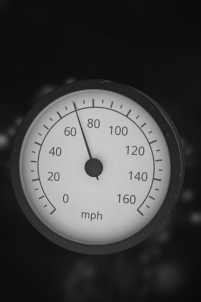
{"value": 70, "unit": "mph"}
